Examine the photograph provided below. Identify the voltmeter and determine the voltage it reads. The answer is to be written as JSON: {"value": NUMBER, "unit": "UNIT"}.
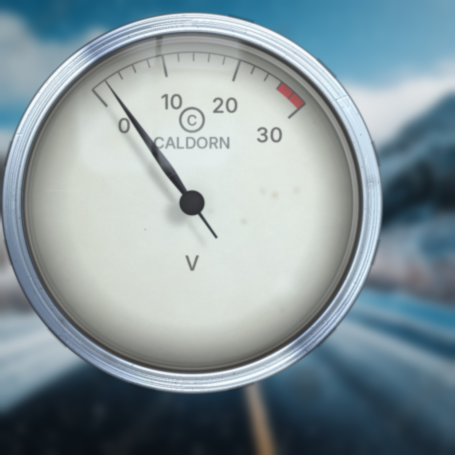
{"value": 2, "unit": "V"}
